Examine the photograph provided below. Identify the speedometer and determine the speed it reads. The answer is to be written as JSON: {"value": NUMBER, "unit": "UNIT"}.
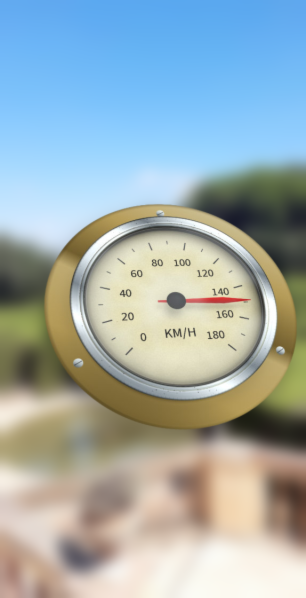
{"value": 150, "unit": "km/h"}
